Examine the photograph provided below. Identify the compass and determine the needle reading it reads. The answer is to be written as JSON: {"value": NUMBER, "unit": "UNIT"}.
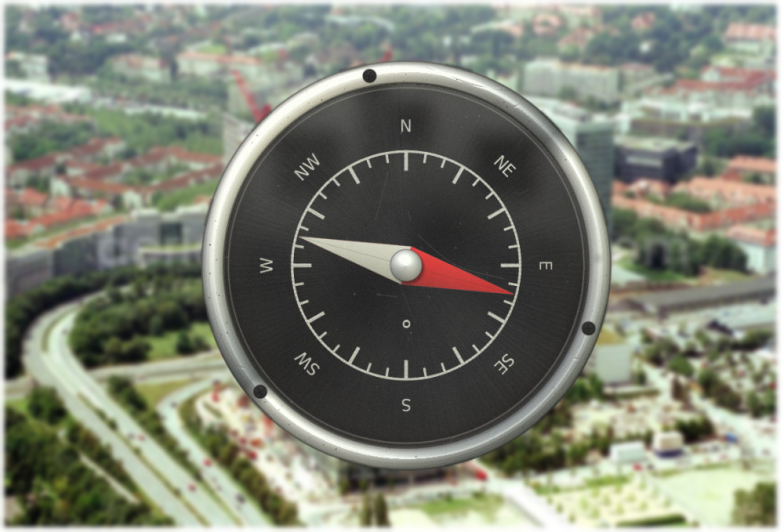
{"value": 105, "unit": "°"}
